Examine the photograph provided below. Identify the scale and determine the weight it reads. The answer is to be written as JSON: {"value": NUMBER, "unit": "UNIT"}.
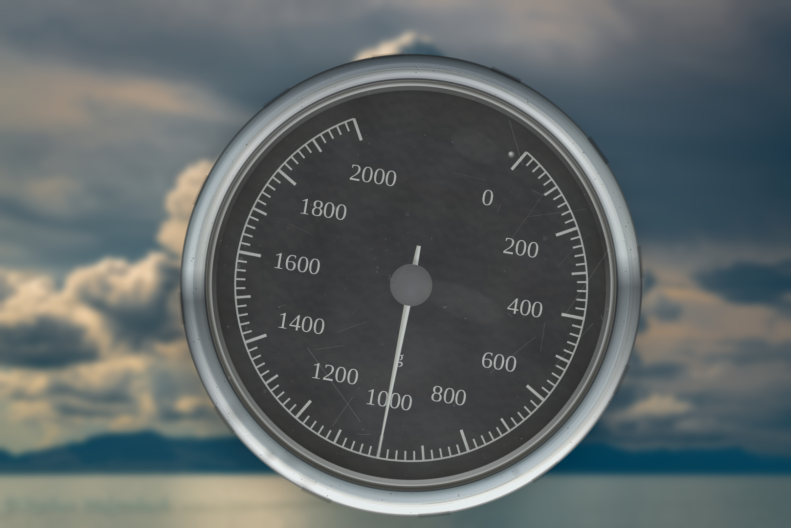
{"value": 1000, "unit": "g"}
